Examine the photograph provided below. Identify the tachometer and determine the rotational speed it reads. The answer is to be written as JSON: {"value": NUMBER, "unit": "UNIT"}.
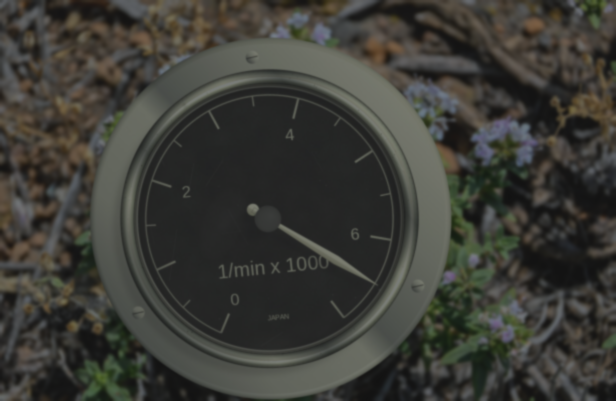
{"value": 6500, "unit": "rpm"}
